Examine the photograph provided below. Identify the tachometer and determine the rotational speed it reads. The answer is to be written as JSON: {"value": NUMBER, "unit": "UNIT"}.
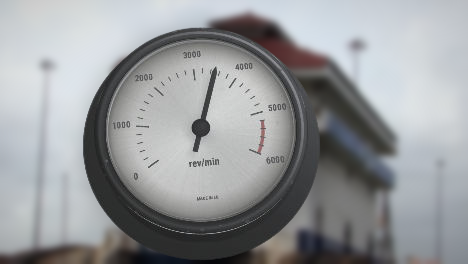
{"value": 3500, "unit": "rpm"}
